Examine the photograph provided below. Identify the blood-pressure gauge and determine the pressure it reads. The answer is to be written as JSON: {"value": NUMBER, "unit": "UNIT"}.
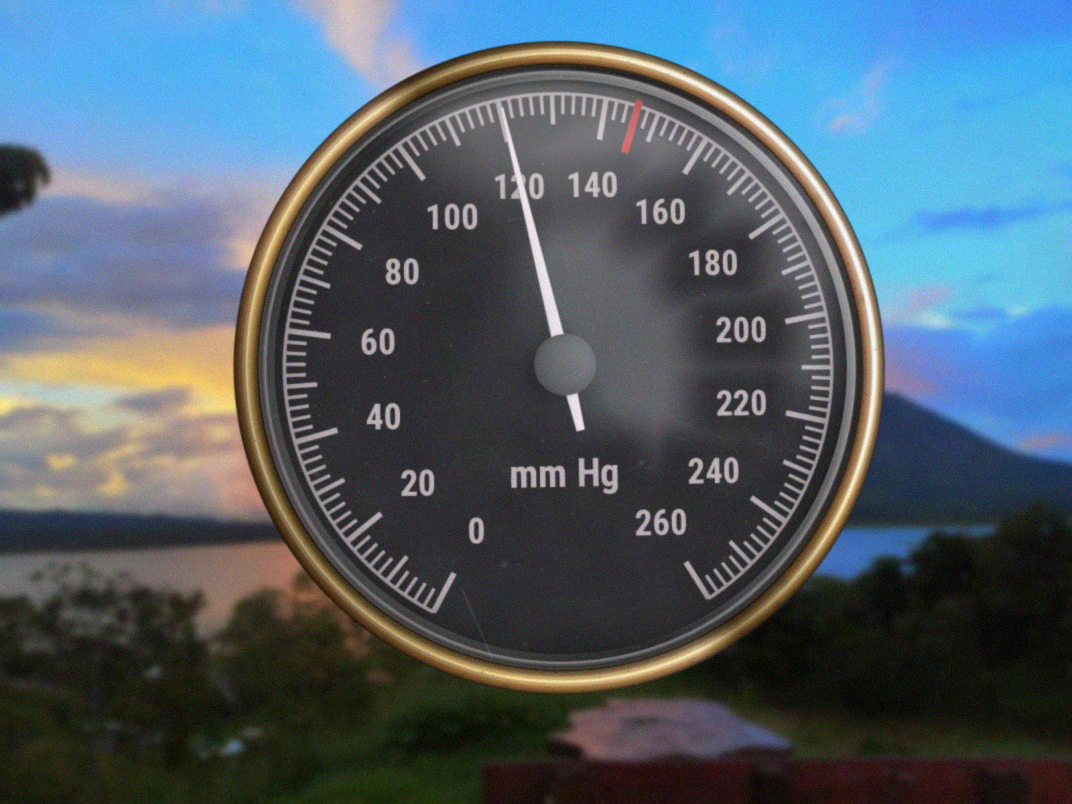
{"value": 120, "unit": "mmHg"}
